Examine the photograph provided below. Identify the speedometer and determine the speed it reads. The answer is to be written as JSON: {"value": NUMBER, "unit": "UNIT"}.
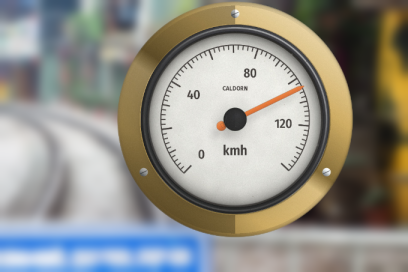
{"value": 104, "unit": "km/h"}
